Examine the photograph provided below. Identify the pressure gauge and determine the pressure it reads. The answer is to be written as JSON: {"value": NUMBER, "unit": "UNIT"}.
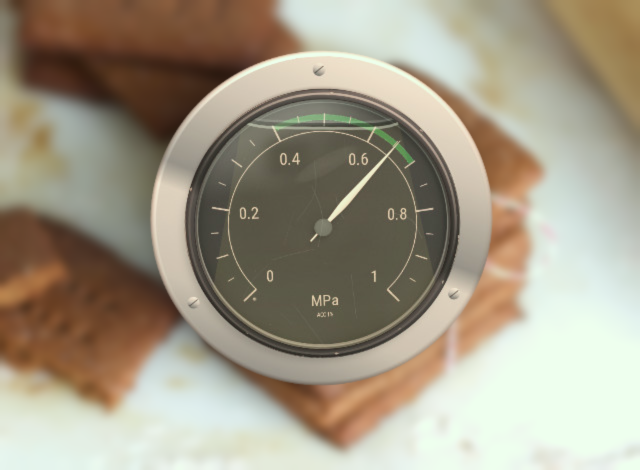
{"value": 0.65, "unit": "MPa"}
